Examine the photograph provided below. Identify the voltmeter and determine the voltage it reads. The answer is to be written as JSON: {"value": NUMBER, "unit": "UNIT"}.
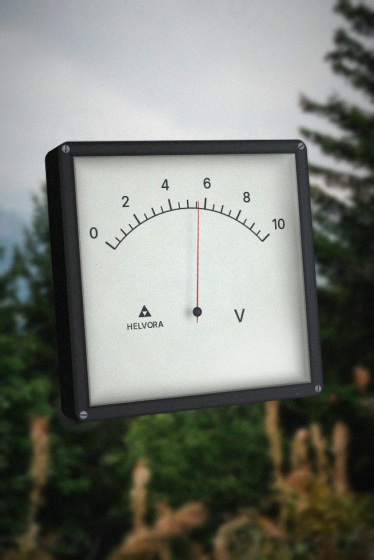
{"value": 5.5, "unit": "V"}
